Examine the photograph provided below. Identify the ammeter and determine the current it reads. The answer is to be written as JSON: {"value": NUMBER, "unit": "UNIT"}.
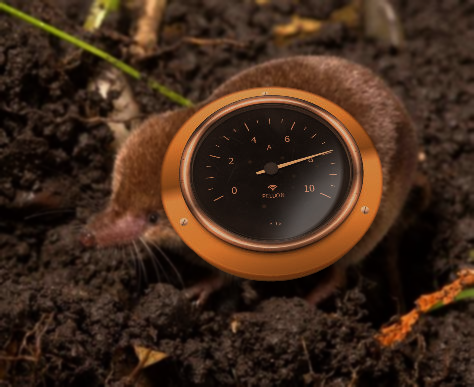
{"value": 8, "unit": "A"}
